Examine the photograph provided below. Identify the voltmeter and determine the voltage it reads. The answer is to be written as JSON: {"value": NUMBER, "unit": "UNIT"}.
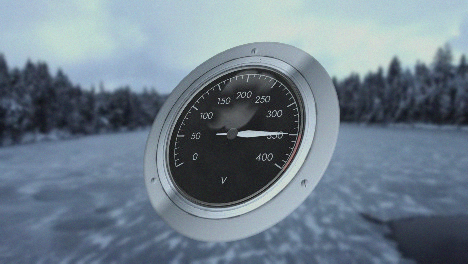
{"value": 350, "unit": "V"}
